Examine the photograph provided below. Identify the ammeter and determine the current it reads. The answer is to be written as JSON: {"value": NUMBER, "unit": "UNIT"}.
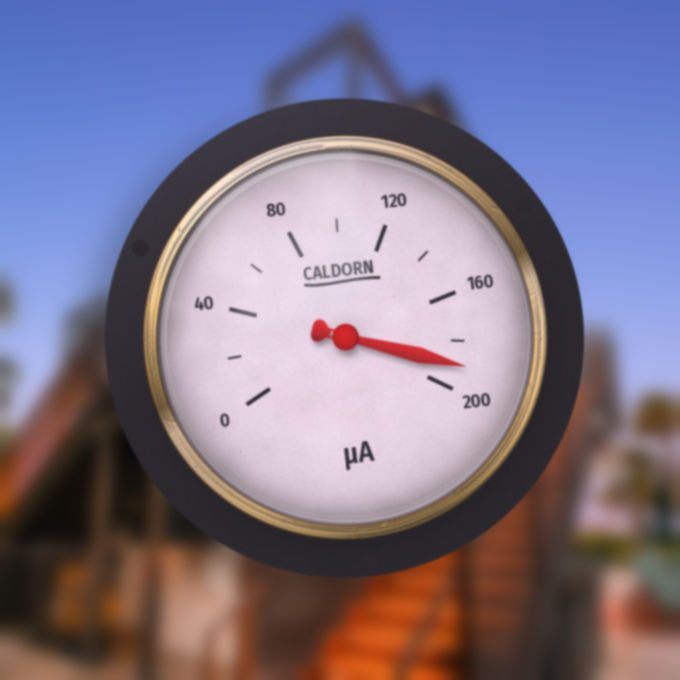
{"value": 190, "unit": "µA"}
